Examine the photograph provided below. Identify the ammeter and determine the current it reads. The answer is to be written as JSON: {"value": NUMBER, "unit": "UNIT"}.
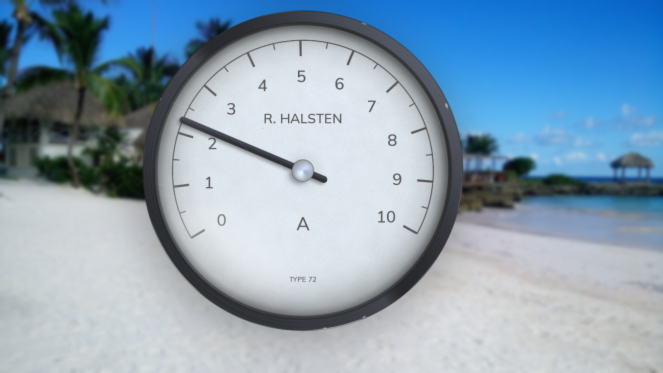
{"value": 2.25, "unit": "A"}
